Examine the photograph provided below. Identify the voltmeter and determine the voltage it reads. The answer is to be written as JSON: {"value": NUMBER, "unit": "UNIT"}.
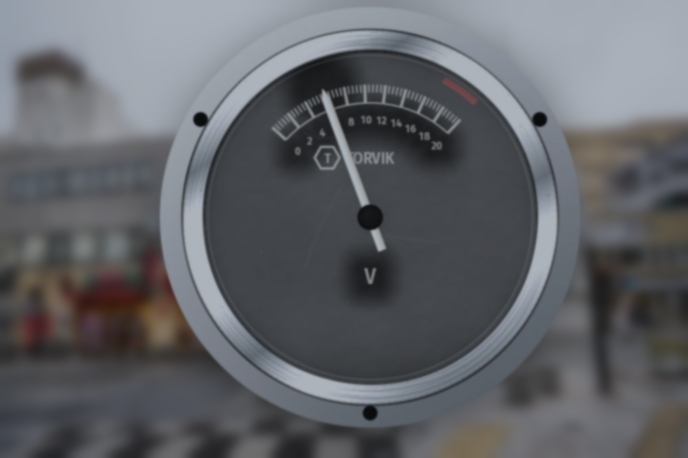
{"value": 6, "unit": "V"}
